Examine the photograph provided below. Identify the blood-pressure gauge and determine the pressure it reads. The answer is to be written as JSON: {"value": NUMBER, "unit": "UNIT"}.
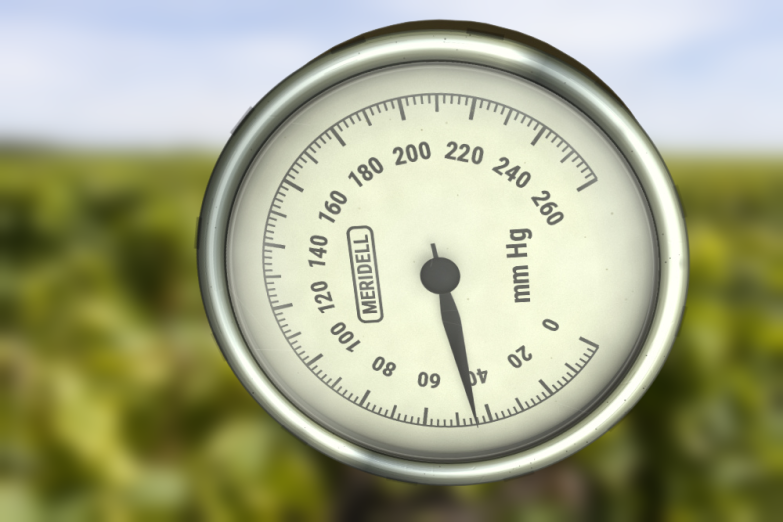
{"value": 44, "unit": "mmHg"}
